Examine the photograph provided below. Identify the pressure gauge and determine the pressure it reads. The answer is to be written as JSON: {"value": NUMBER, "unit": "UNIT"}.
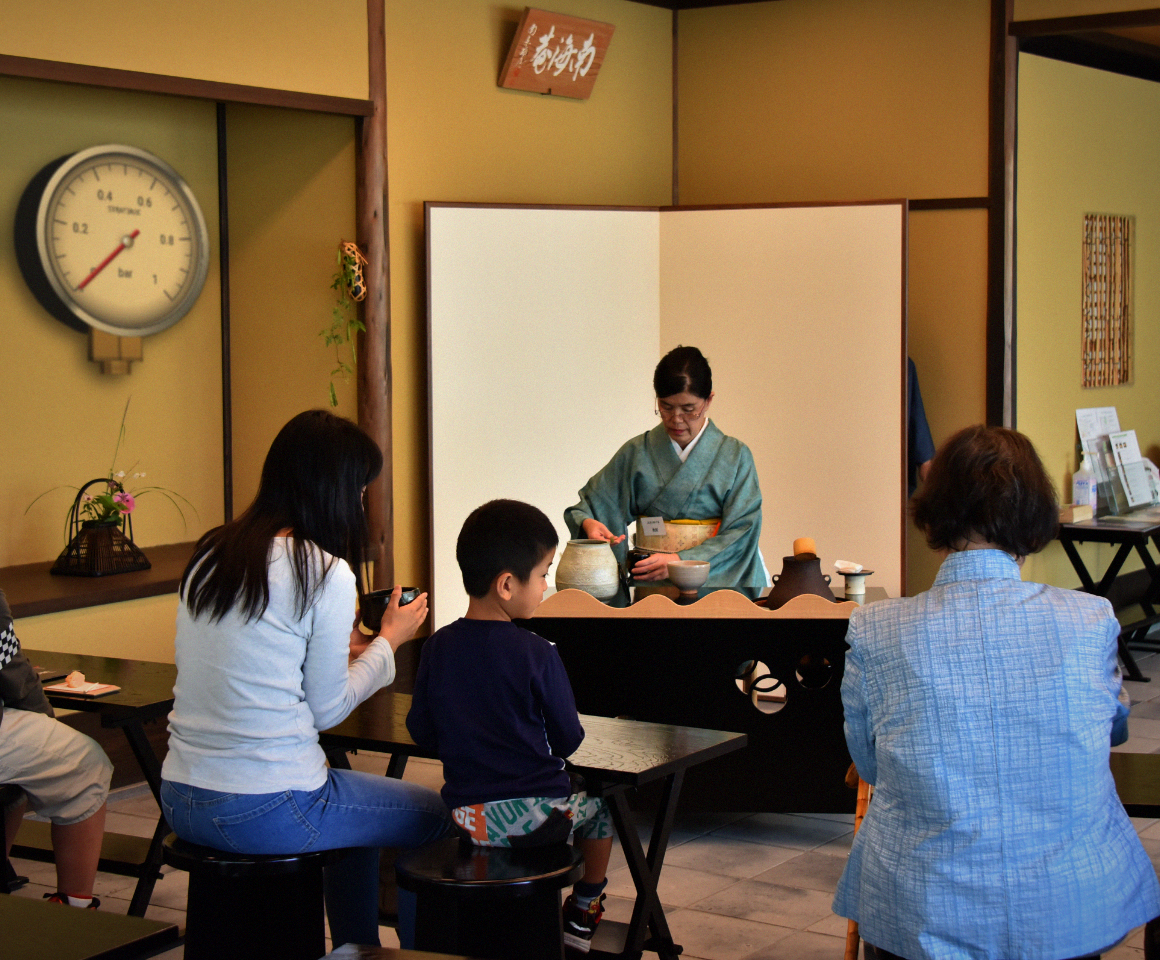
{"value": 0, "unit": "bar"}
